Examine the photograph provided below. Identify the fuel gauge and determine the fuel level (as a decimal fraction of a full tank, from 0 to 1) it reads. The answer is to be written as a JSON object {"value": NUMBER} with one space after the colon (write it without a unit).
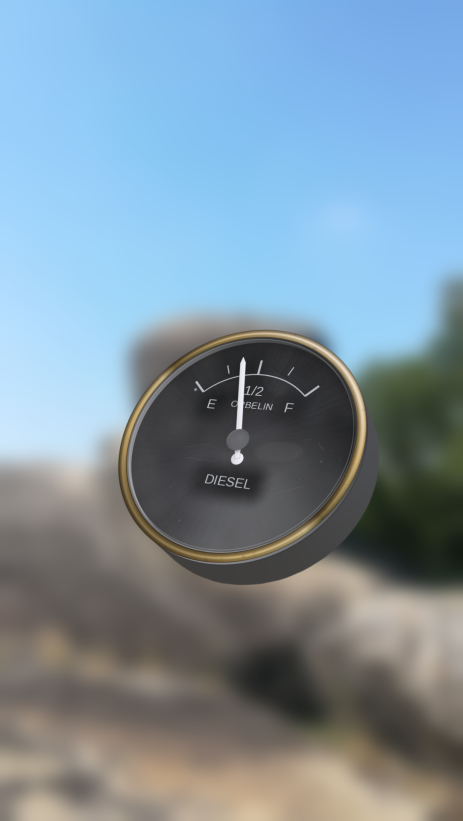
{"value": 0.375}
